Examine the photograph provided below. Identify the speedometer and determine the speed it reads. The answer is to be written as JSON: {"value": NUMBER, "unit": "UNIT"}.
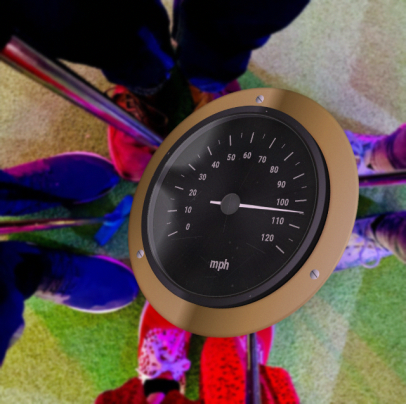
{"value": 105, "unit": "mph"}
